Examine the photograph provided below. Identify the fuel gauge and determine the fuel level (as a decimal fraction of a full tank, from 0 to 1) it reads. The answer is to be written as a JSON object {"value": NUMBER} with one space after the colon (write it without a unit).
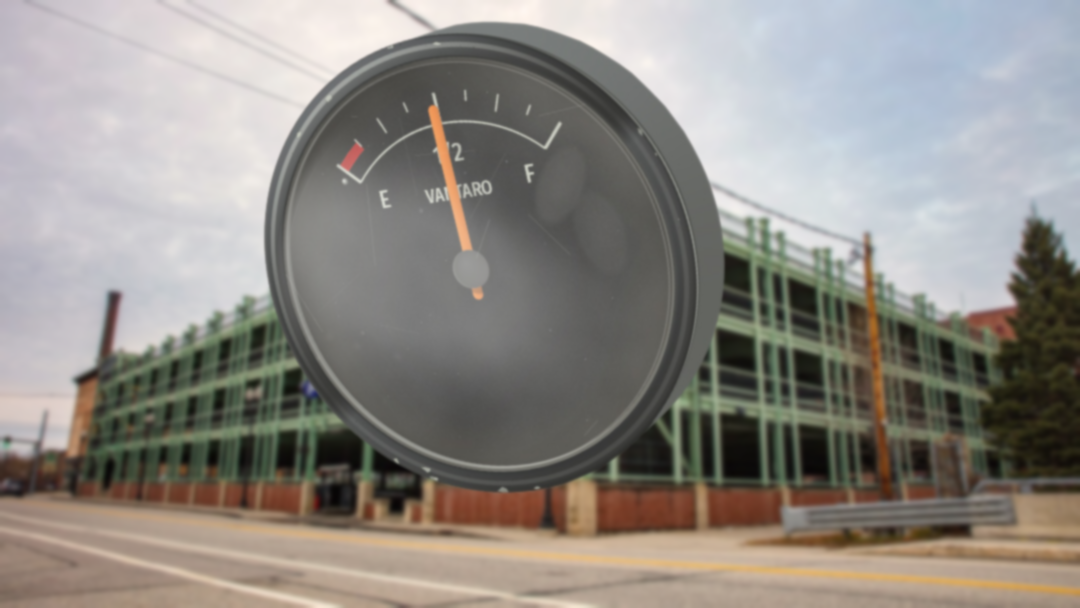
{"value": 0.5}
